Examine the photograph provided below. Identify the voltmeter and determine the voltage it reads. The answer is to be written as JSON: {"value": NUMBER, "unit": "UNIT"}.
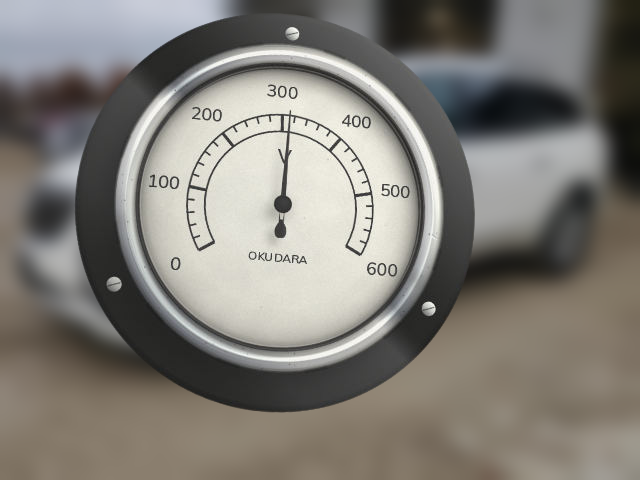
{"value": 310, "unit": "V"}
